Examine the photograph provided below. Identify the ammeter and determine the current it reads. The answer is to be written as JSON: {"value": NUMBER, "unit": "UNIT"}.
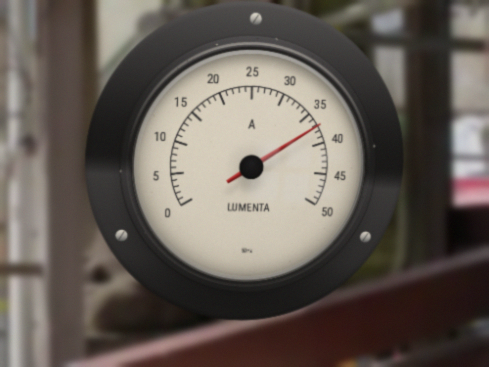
{"value": 37, "unit": "A"}
